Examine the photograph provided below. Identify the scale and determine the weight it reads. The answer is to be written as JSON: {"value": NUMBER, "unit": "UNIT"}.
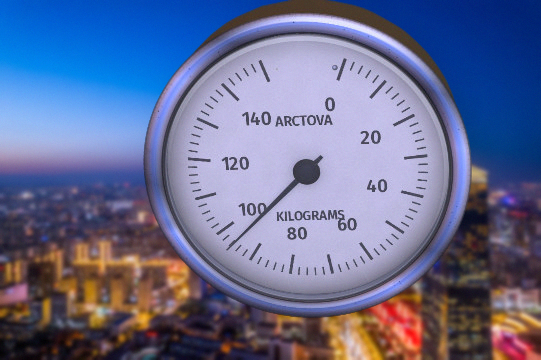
{"value": 96, "unit": "kg"}
